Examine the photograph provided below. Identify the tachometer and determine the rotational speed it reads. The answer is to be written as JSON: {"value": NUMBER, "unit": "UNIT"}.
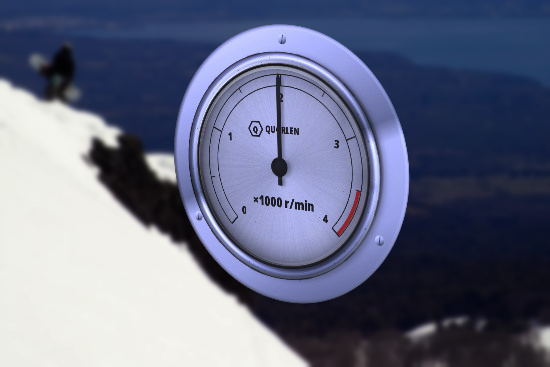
{"value": 2000, "unit": "rpm"}
